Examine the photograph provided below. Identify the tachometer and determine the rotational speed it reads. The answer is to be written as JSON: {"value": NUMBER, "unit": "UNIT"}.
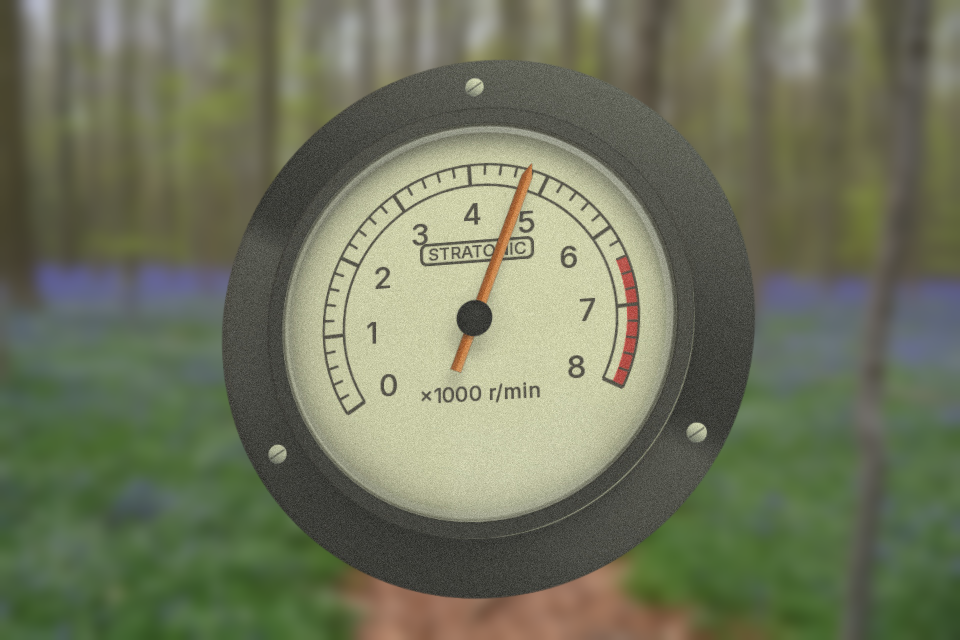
{"value": 4800, "unit": "rpm"}
